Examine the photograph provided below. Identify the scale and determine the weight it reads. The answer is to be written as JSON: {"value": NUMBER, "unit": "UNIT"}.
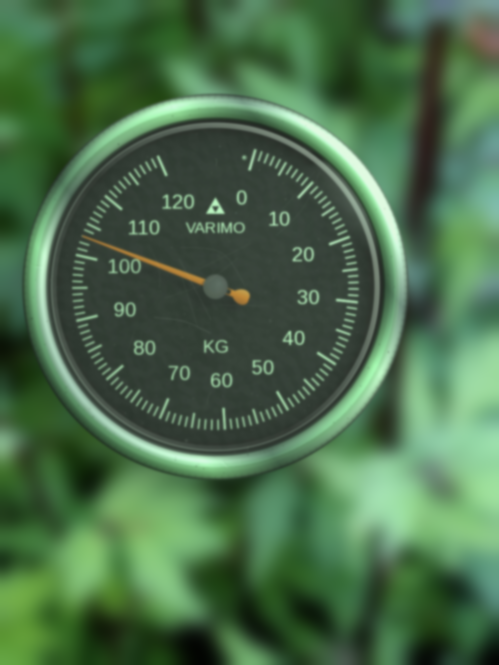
{"value": 103, "unit": "kg"}
